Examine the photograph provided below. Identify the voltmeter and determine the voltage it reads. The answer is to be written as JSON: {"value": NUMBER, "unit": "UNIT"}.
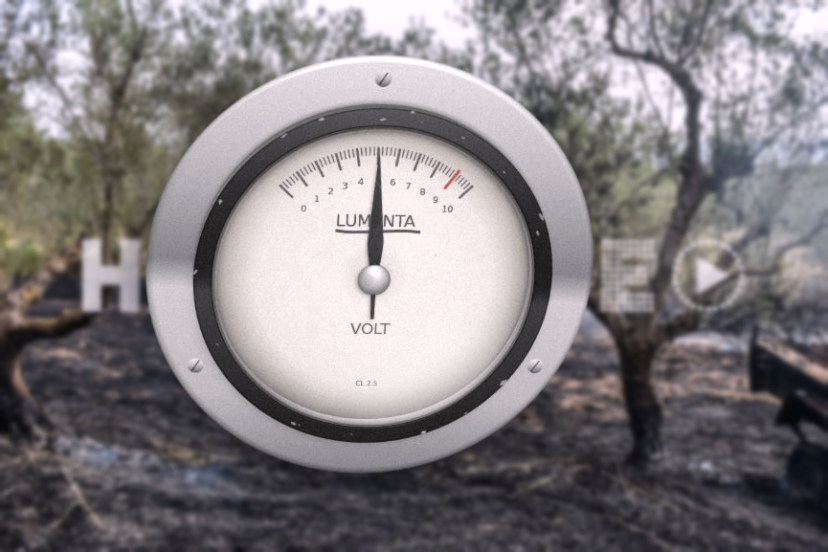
{"value": 5, "unit": "V"}
